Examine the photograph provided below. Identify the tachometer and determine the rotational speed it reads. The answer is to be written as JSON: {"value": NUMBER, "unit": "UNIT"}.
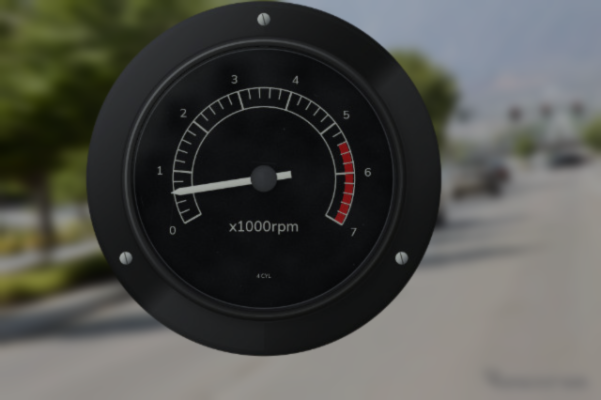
{"value": 600, "unit": "rpm"}
